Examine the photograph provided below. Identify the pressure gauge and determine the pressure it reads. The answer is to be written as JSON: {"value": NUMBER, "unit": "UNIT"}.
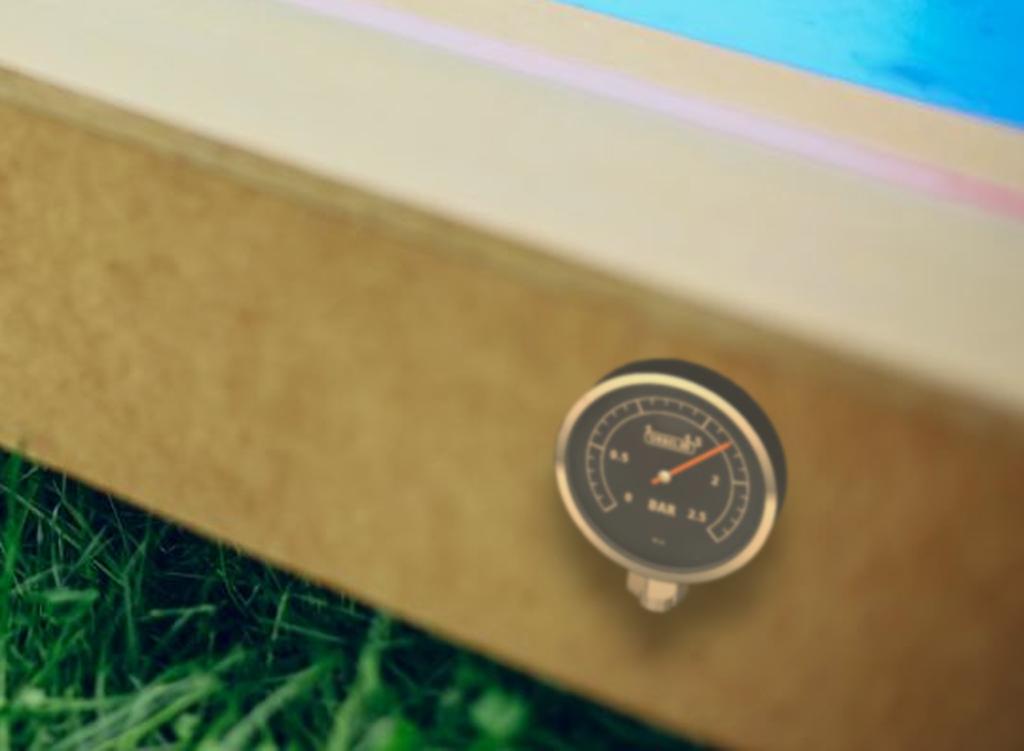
{"value": 1.7, "unit": "bar"}
